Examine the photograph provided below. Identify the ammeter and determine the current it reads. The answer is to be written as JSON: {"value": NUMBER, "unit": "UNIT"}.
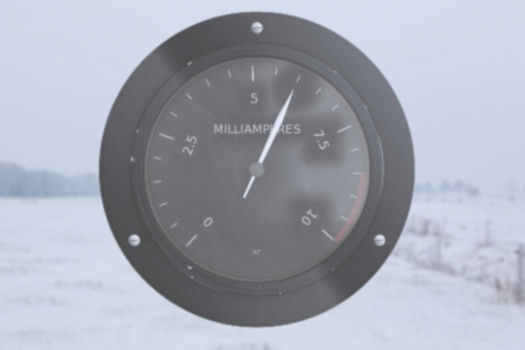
{"value": 6, "unit": "mA"}
